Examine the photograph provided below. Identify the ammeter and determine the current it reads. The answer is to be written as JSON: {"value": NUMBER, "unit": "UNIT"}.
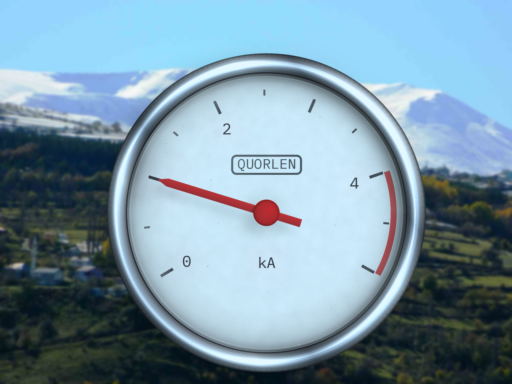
{"value": 1, "unit": "kA"}
